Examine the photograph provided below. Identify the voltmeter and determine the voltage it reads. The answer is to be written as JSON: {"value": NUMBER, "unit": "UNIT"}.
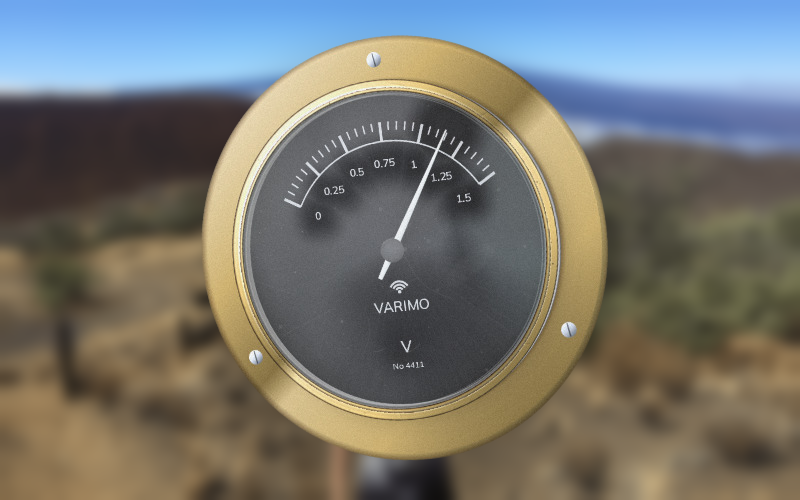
{"value": 1.15, "unit": "V"}
